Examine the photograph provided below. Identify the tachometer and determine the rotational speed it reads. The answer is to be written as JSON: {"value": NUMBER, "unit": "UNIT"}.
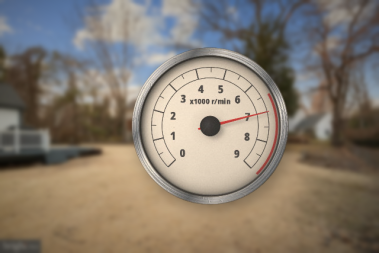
{"value": 7000, "unit": "rpm"}
